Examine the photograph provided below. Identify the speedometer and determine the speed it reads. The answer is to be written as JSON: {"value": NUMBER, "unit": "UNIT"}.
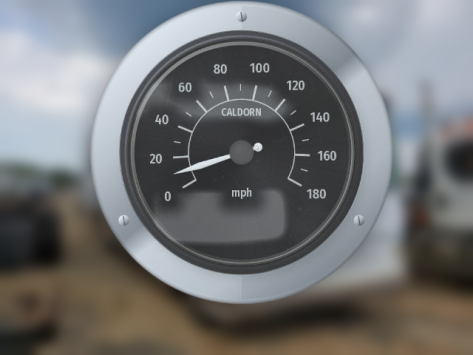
{"value": 10, "unit": "mph"}
